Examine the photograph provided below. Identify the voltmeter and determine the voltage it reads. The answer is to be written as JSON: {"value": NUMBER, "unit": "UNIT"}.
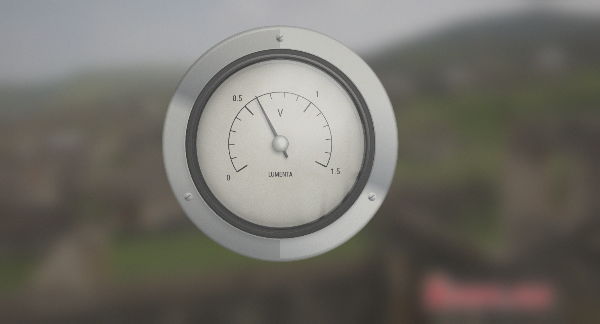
{"value": 0.6, "unit": "V"}
